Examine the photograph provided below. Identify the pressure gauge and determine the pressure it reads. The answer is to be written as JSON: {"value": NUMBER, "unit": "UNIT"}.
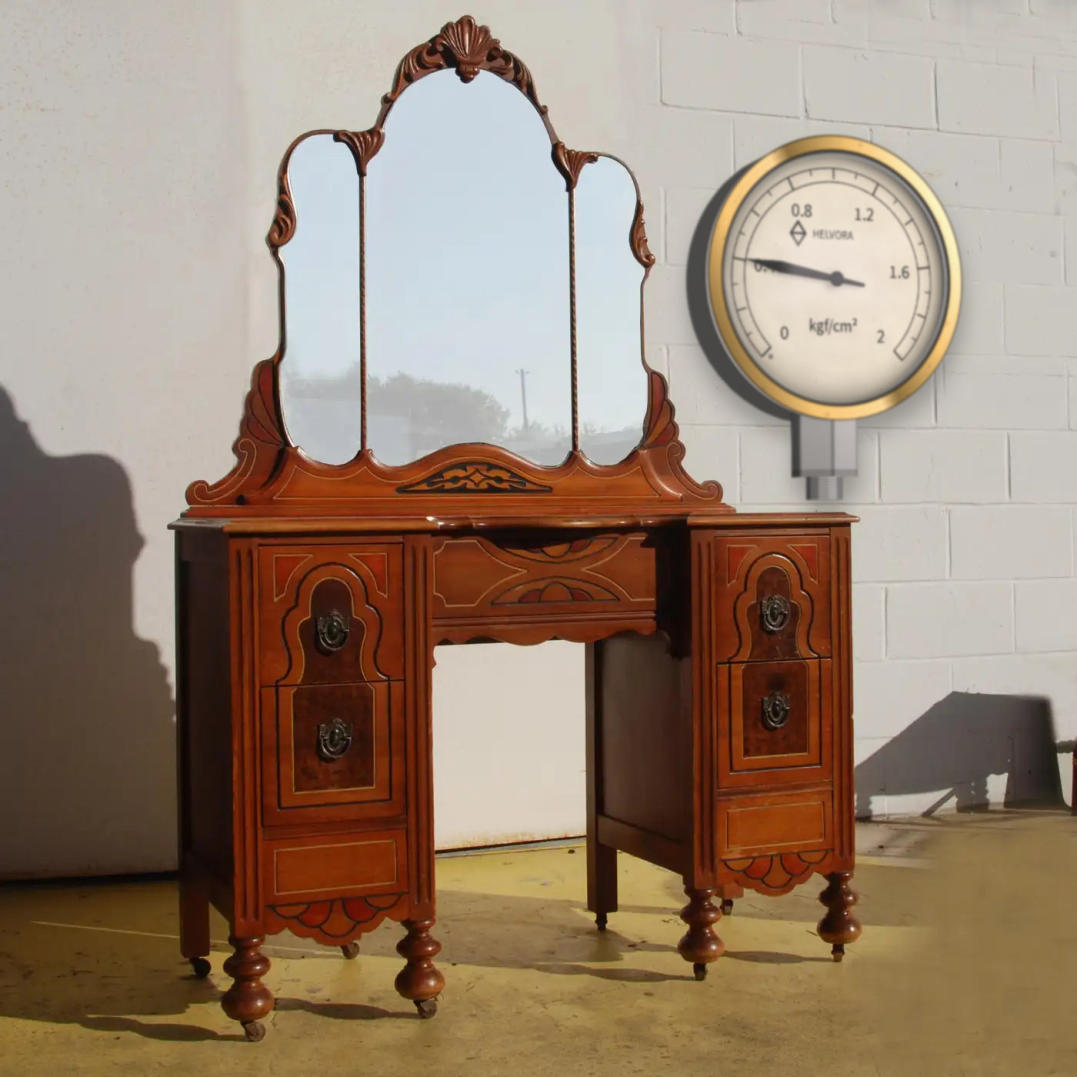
{"value": 0.4, "unit": "kg/cm²"}
